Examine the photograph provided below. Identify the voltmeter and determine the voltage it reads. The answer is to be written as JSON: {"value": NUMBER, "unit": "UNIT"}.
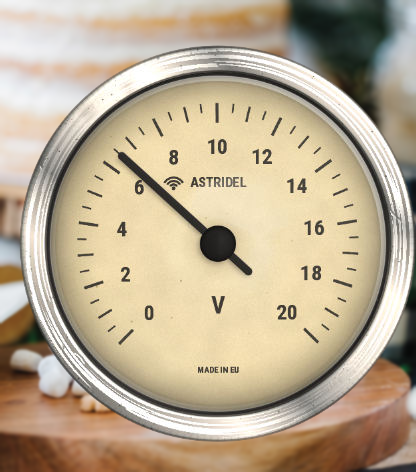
{"value": 6.5, "unit": "V"}
